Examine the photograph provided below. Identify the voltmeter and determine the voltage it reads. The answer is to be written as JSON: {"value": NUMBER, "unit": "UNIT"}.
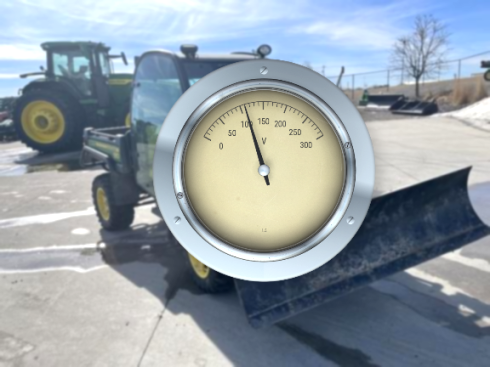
{"value": 110, "unit": "V"}
